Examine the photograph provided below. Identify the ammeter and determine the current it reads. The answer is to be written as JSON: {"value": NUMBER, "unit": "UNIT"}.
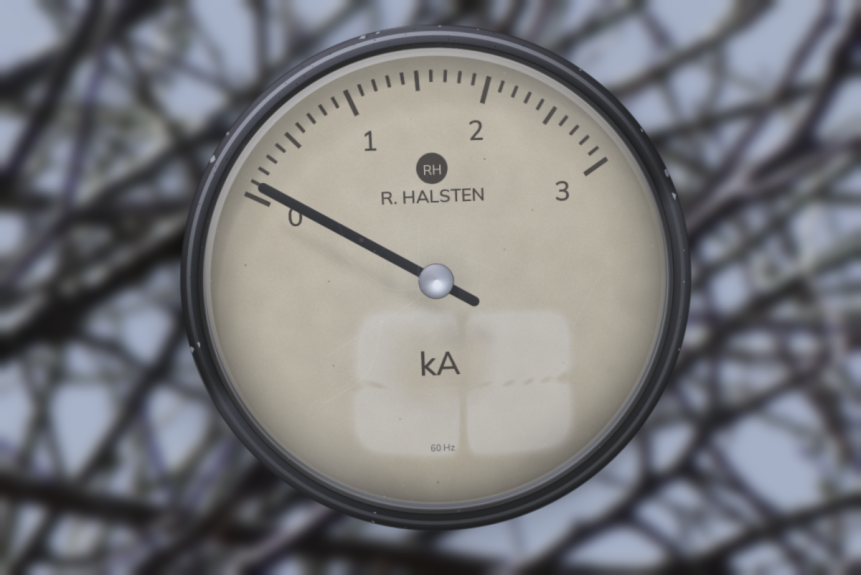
{"value": 0.1, "unit": "kA"}
